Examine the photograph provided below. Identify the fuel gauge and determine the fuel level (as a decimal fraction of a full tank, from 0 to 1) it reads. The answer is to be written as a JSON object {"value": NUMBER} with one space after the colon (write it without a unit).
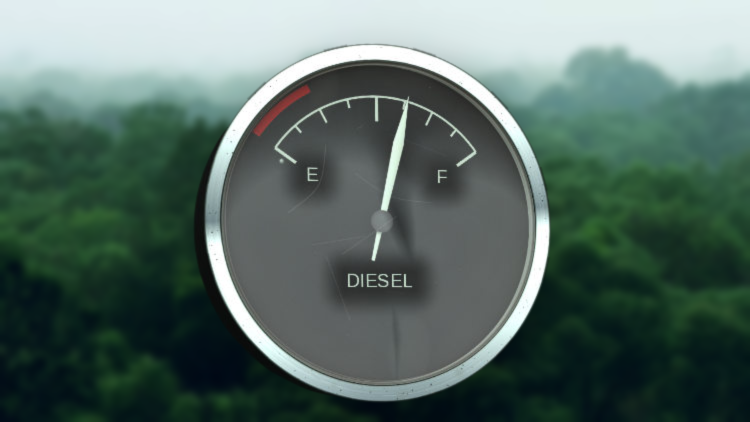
{"value": 0.625}
